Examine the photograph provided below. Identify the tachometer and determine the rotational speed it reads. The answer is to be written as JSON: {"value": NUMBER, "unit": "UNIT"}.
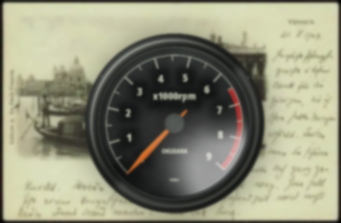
{"value": 0, "unit": "rpm"}
